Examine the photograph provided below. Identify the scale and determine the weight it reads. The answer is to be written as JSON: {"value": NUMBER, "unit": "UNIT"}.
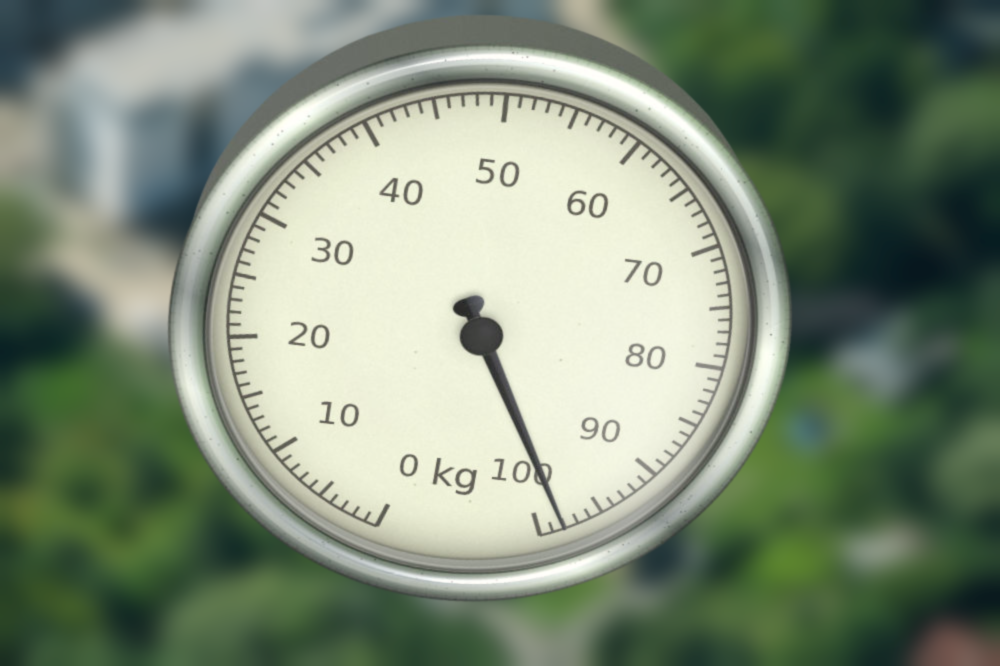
{"value": 98, "unit": "kg"}
